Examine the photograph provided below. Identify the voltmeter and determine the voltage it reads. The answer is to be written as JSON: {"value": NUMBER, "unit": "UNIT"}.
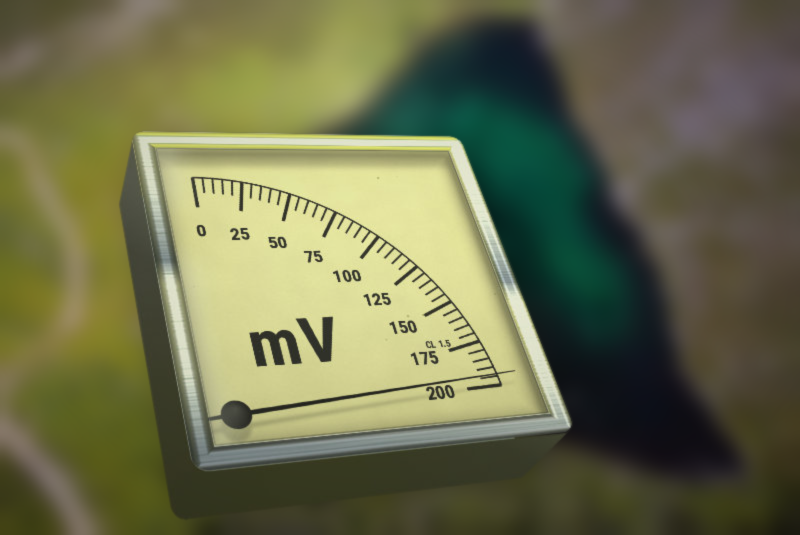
{"value": 195, "unit": "mV"}
